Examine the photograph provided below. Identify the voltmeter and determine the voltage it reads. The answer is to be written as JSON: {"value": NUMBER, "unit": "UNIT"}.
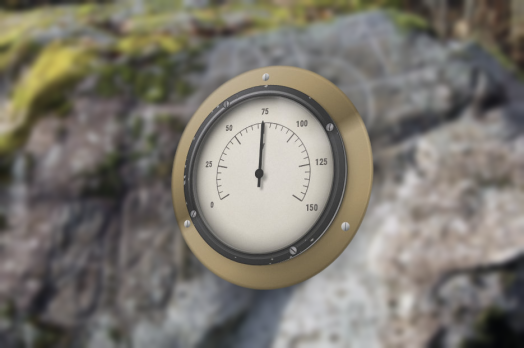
{"value": 75, "unit": "V"}
